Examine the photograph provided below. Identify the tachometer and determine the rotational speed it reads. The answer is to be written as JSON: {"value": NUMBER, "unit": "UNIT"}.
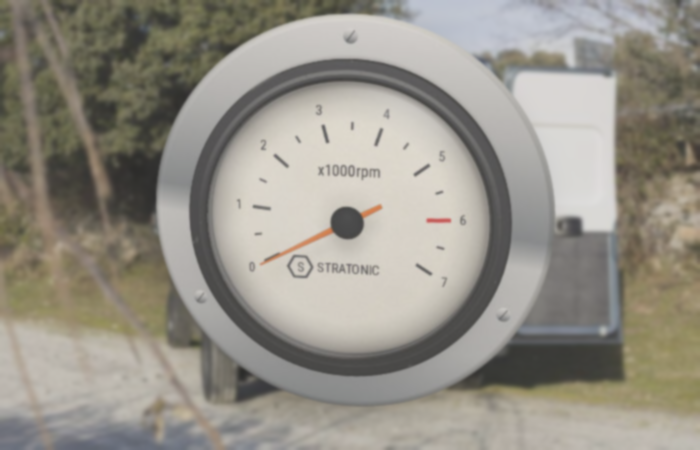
{"value": 0, "unit": "rpm"}
